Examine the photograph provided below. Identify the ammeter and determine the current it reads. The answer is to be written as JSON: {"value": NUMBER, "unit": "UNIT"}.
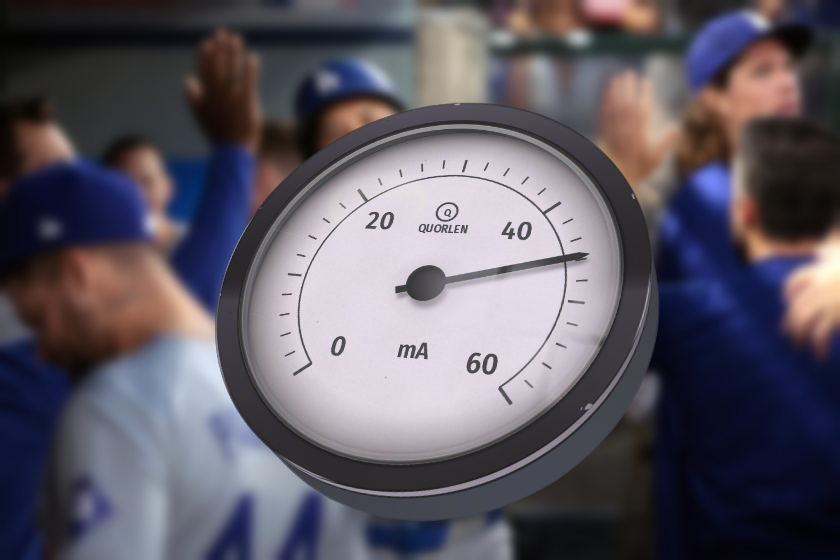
{"value": 46, "unit": "mA"}
